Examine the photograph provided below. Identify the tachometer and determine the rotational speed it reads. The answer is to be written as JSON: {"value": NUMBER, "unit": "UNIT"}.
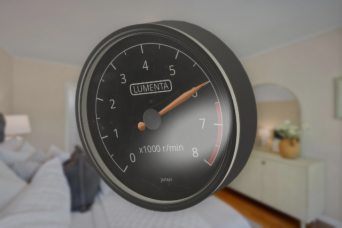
{"value": 6000, "unit": "rpm"}
